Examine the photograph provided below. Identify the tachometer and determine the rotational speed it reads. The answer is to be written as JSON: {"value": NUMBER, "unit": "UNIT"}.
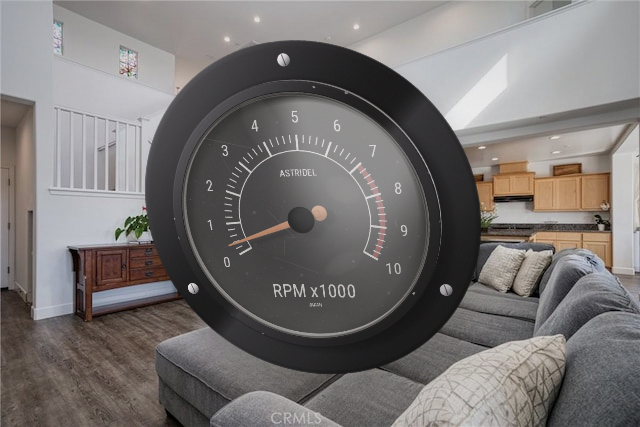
{"value": 400, "unit": "rpm"}
